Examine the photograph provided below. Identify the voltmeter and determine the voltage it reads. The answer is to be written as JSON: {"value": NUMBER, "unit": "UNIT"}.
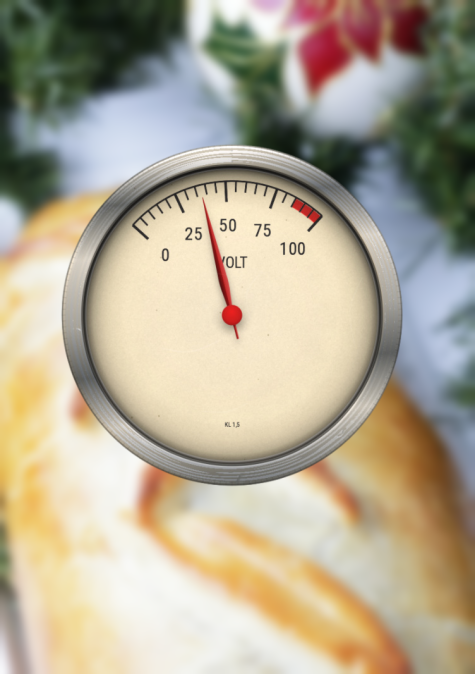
{"value": 37.5, "unit": "V"}
